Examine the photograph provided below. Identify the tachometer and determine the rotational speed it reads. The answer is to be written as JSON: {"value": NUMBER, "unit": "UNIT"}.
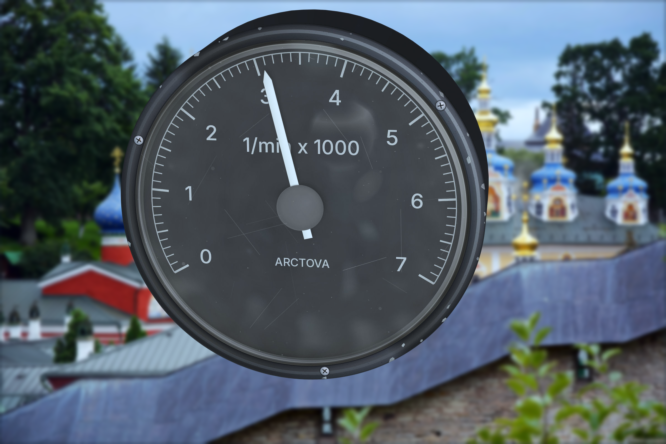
{"value": 3100, "unit": "rpm"}
